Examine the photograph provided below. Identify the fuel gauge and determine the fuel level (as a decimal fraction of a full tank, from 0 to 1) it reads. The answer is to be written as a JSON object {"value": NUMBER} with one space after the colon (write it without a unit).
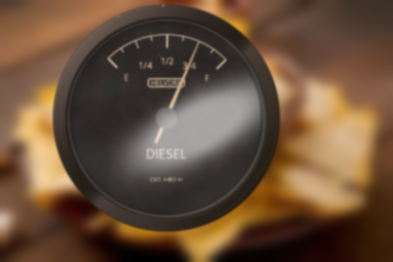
{"value": 0.75}
